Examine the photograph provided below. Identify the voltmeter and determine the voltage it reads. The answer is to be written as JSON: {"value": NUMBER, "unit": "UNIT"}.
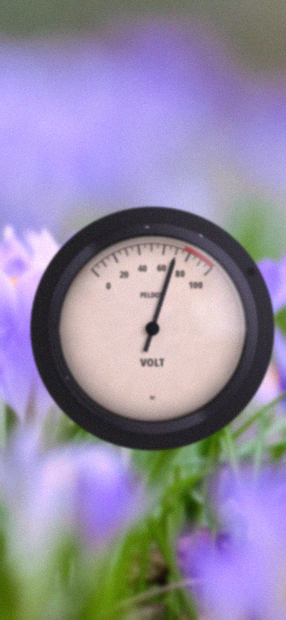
{"value": 70, "unit": "V"}
